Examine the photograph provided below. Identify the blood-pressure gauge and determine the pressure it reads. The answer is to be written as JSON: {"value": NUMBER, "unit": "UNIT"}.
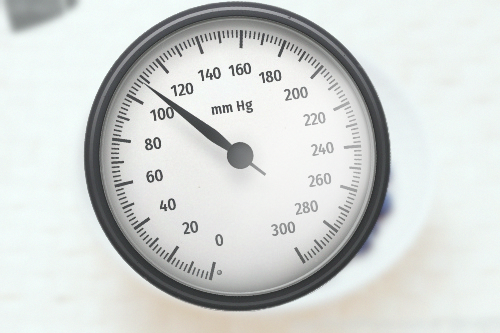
{"value": 108, "unit": "mmHg"}
